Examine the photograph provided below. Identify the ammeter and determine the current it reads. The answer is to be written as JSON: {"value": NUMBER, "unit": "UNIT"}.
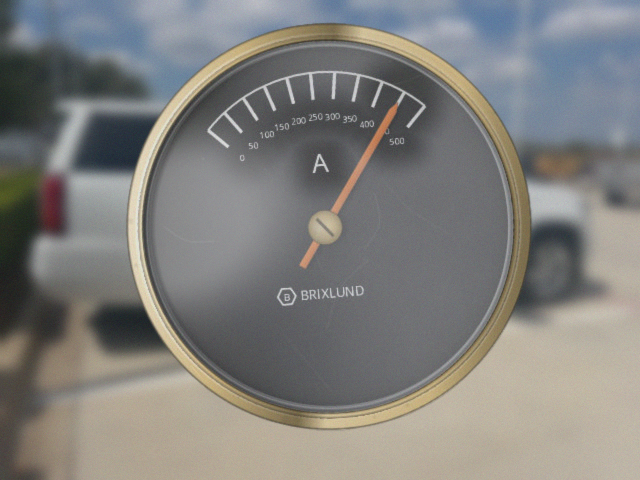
{"value": 450, "unit": "A"}
